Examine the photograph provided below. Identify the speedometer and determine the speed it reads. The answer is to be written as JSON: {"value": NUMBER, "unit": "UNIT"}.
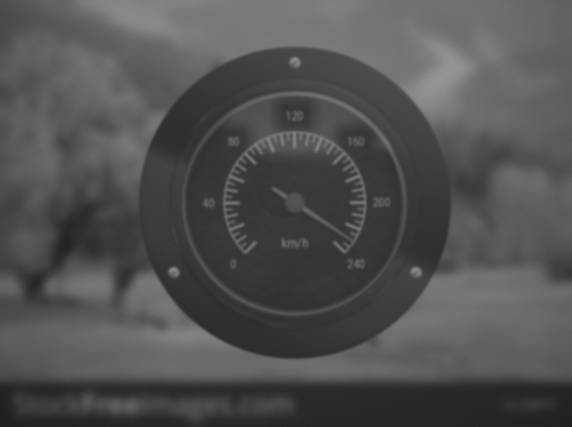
{"value": 230, "unit": "km/h"}
